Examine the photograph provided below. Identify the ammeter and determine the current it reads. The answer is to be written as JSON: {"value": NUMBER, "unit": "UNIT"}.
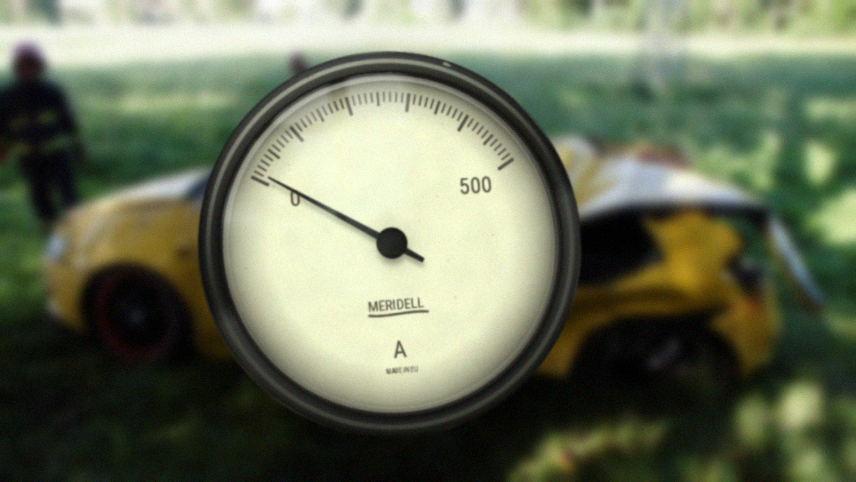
{"value": 10, "unit": "A"}
